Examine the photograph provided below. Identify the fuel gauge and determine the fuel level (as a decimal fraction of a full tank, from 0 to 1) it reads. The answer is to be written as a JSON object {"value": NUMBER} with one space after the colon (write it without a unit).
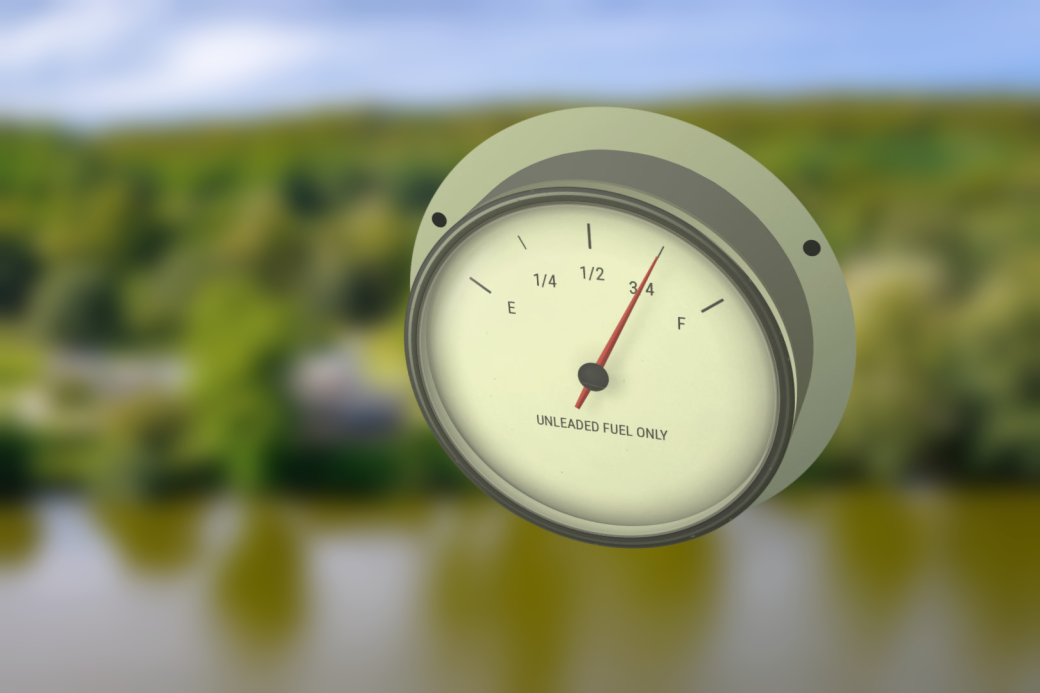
{"value": 0.75}
